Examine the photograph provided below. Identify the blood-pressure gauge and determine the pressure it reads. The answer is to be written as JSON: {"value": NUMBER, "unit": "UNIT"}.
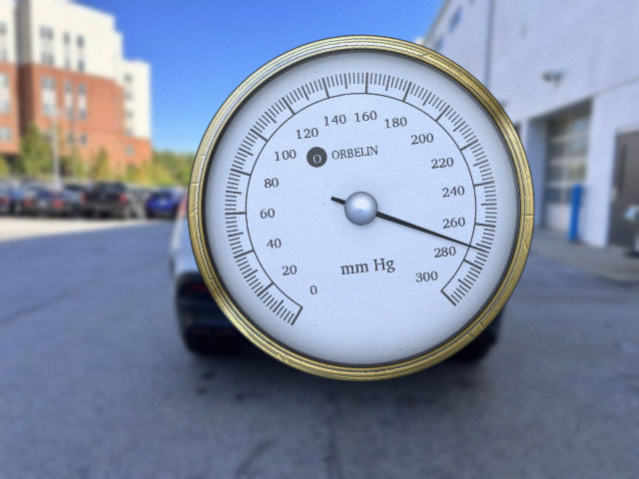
{"value": 272, "unit": "mmHg"}
